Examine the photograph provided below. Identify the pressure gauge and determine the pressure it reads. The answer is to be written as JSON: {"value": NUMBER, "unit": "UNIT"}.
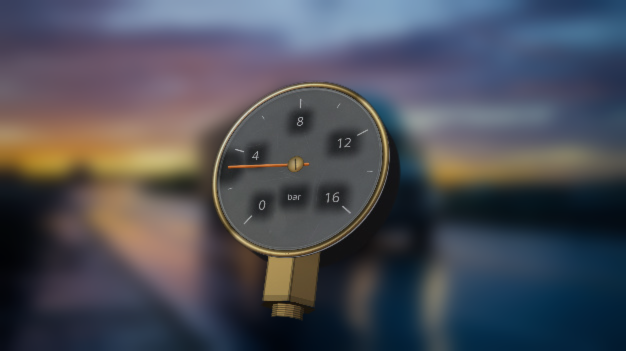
{"value": 3, "unit": "bar"}
